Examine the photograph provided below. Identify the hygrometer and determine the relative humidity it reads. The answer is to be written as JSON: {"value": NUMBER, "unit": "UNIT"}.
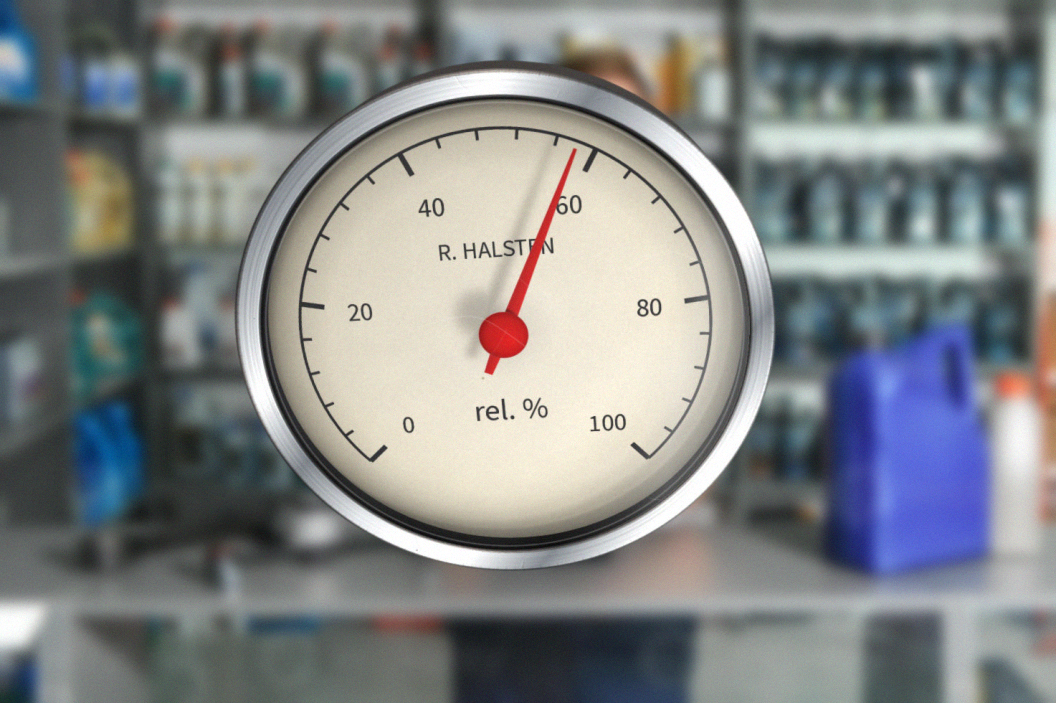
{"value": 58, "unit": "%"}
